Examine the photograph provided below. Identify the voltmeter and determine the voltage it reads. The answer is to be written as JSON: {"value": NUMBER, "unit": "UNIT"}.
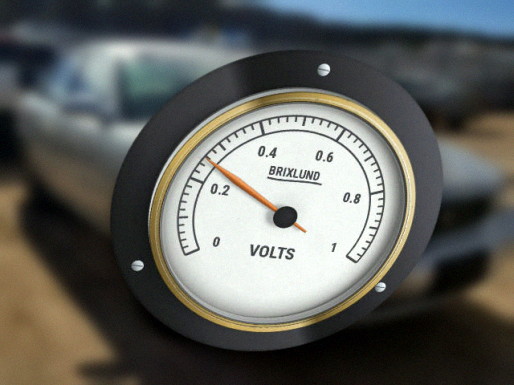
{"value": 0.26, "unit": "V"}
